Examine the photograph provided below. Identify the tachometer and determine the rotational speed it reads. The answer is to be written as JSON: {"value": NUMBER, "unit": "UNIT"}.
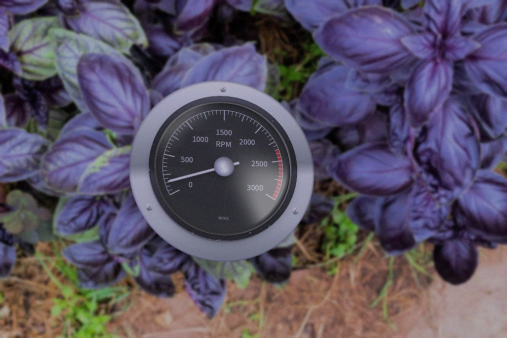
{"value": 150, "unit": "rpm"}
